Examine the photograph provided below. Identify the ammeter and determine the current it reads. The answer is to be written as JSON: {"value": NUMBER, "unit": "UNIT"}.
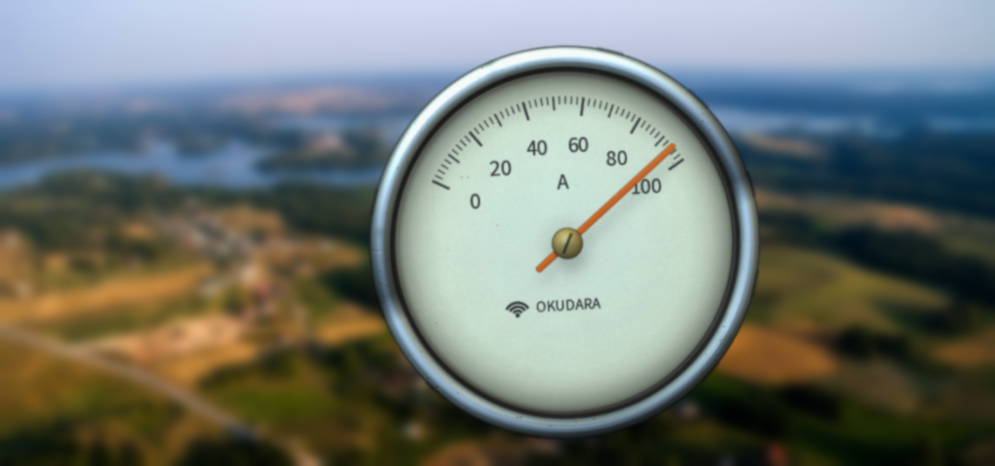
{"value": 94, "unit": "A"}
